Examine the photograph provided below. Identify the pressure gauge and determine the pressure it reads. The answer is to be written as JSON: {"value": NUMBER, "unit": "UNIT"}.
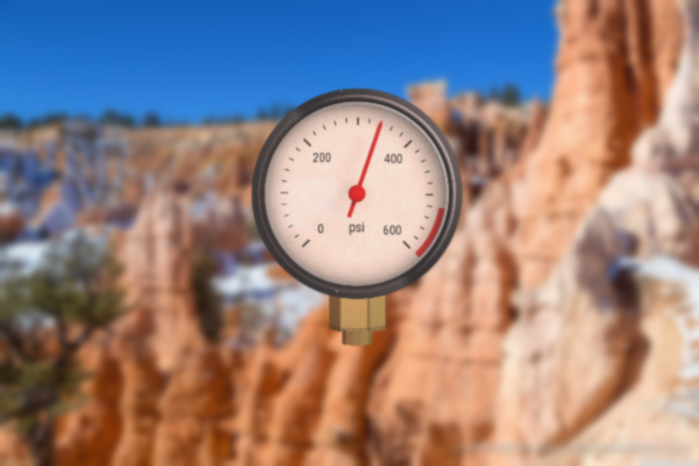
{"value": 340, "unit": "psi"}
